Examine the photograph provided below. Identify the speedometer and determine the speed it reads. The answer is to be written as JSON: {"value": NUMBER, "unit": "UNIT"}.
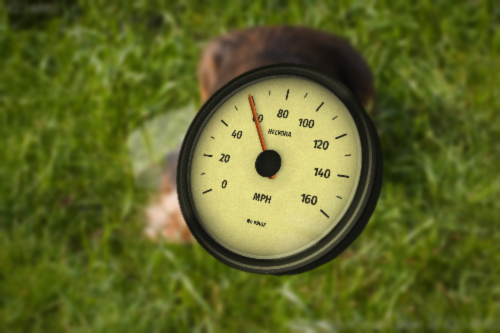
{"value": 60, "unit": "mph"}
